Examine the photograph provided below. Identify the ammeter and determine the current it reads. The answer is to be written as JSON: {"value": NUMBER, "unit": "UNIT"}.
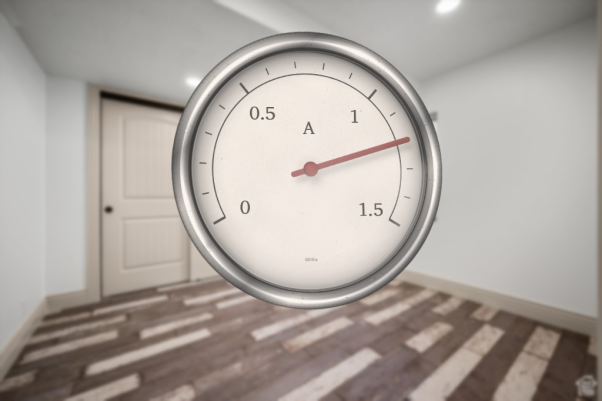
{"value": 1.2, "unit": "A"}
